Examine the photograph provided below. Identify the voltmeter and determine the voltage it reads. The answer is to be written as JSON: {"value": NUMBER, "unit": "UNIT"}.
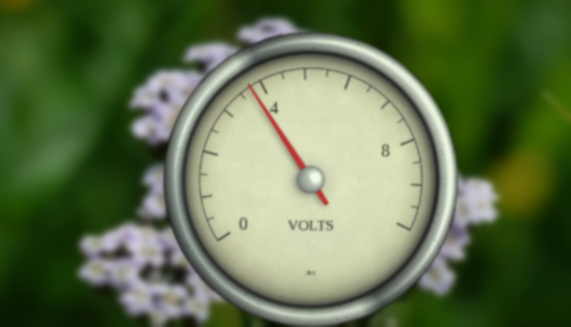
{"value": 3.75, "unit": "V"}
